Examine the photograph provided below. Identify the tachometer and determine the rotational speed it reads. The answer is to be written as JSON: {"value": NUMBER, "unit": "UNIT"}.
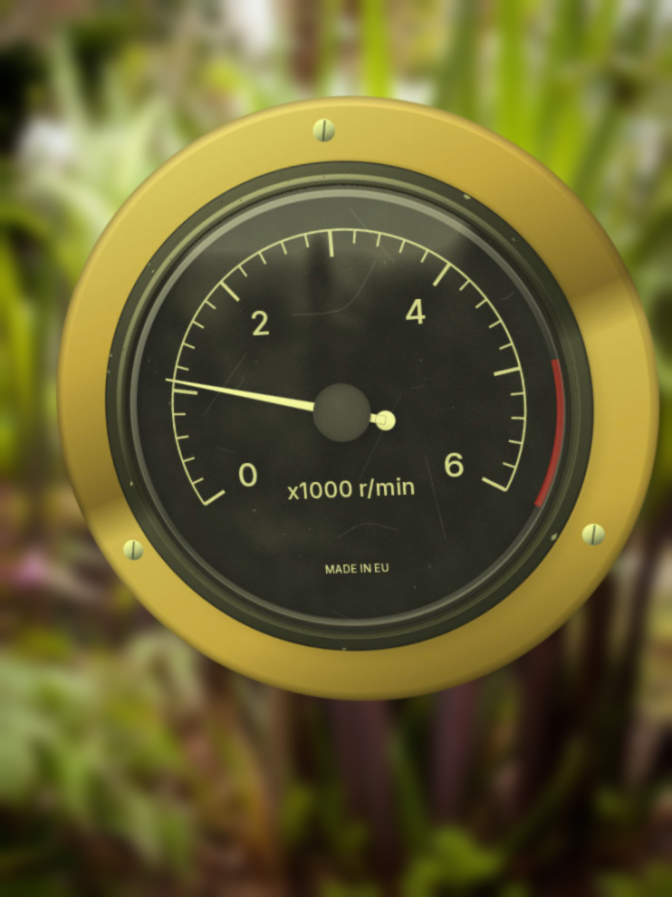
{"value": 1100, "unit": "rpm"}
